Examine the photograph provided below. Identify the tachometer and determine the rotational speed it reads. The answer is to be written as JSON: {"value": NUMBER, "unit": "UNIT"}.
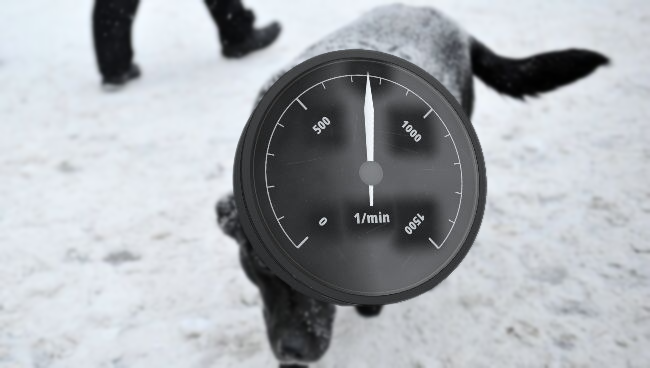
{"value": 750, "unit": "rpm"}
